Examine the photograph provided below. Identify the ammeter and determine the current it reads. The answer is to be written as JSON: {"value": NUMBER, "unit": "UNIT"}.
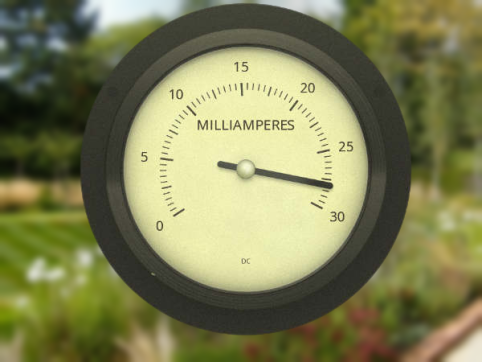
{"value": 28, "unit": "mA"}
